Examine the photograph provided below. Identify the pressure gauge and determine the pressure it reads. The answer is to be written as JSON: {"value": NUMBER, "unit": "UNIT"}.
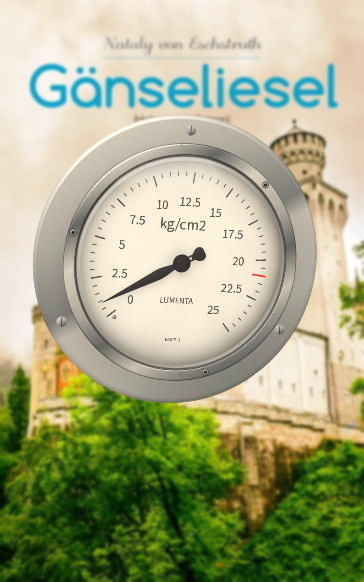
{"value": 1, "unit": "kg/cm²"}
